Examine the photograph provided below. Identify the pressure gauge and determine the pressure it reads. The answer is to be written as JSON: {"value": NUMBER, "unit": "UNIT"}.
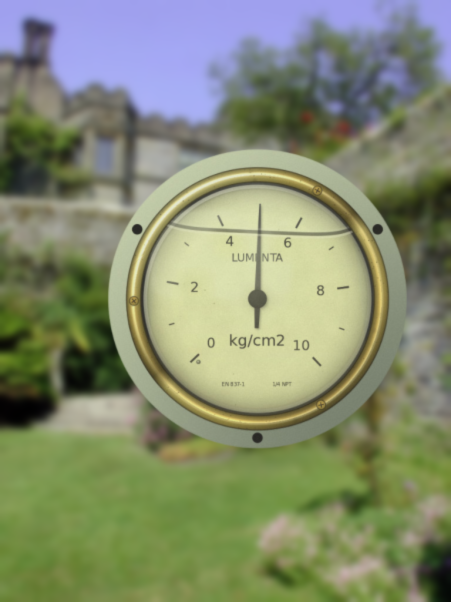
{"value": 5, "unit": "kg/cm²"}
